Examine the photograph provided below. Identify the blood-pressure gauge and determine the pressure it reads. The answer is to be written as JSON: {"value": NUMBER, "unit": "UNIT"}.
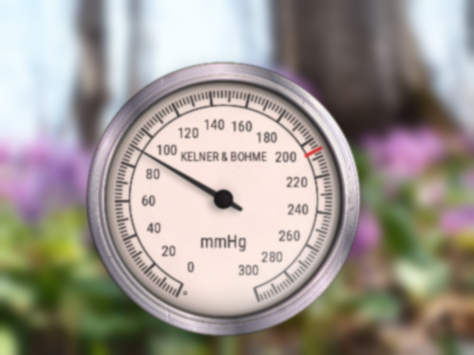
{"value": 90, "unit": "mmHg"}
